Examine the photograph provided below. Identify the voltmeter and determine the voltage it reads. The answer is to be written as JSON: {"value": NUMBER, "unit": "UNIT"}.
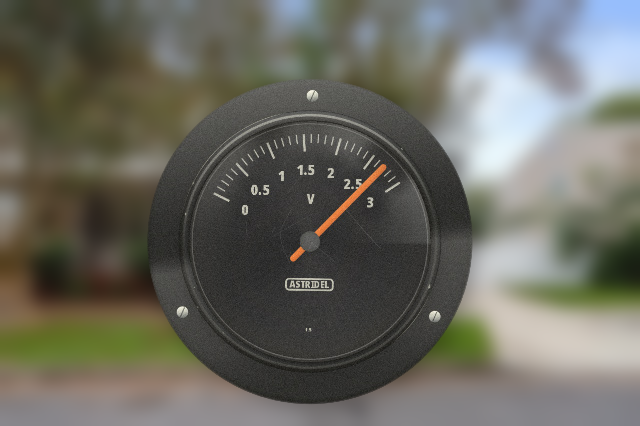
{"value": 2.7, "unit": "V"}
